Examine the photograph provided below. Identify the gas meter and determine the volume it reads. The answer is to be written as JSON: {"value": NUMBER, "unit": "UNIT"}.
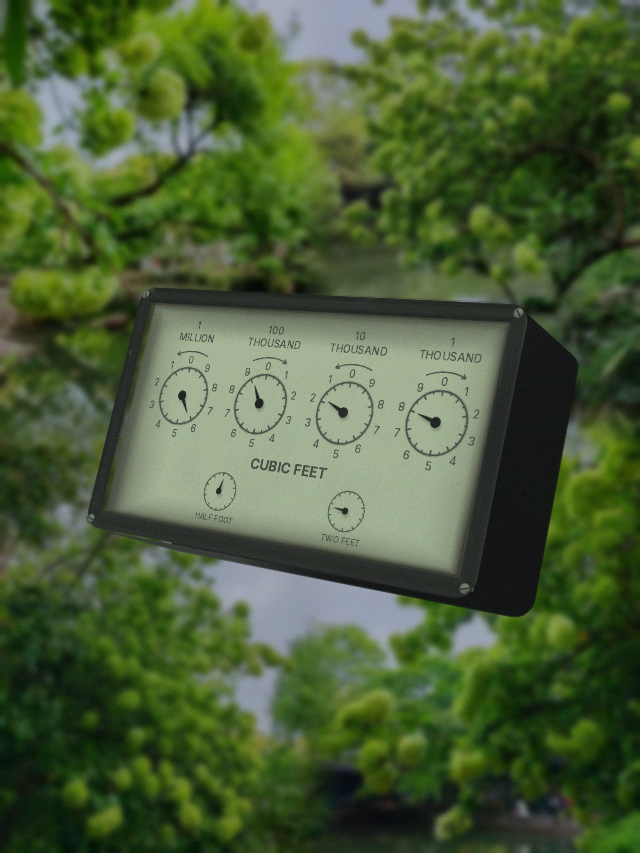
{"value": 591800, "unit": "ft³"}
